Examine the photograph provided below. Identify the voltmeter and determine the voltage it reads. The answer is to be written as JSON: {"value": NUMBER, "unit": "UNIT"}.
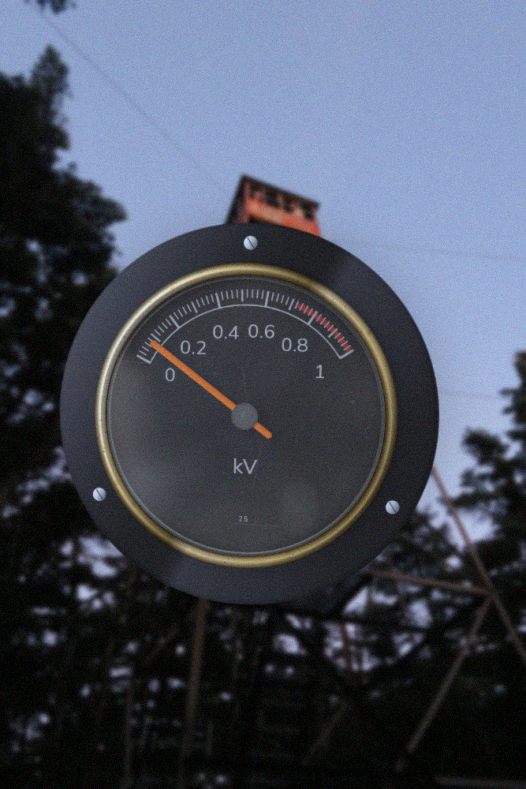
{"value": 0.08, "unit": "kV"}
